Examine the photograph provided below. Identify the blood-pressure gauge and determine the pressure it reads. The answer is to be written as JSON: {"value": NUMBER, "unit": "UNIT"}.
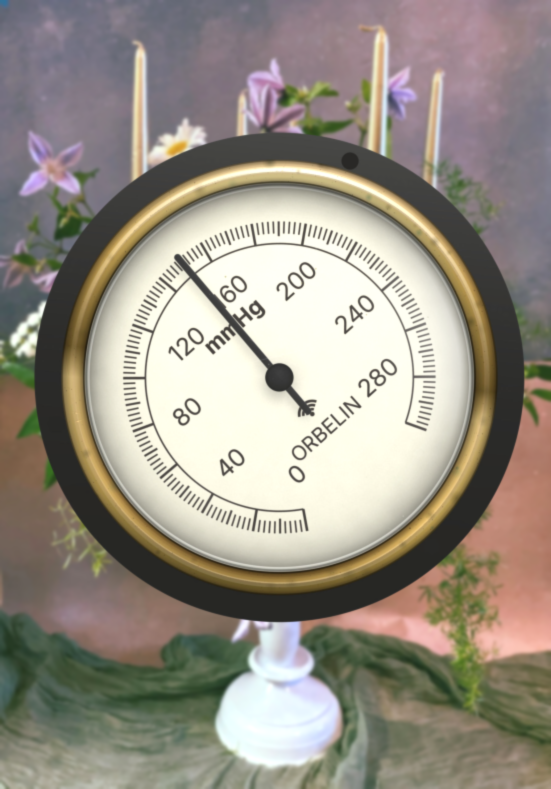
{"value": 150, "unit": "mmHg"}
